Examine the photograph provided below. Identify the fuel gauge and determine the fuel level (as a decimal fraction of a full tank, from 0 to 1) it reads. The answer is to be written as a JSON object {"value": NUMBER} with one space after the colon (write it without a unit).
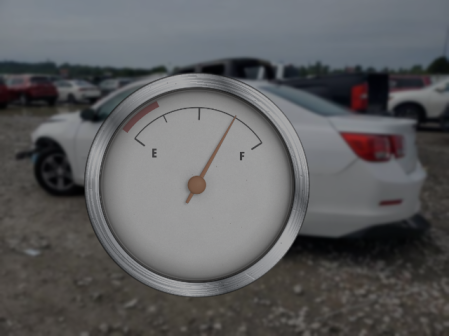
{"value": 0.75}
